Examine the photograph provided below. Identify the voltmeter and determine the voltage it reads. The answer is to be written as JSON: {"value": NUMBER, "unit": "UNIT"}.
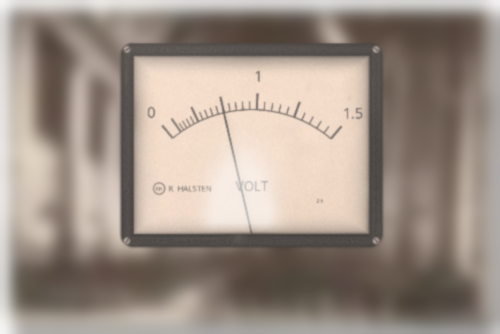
{"value": 0.75, "unit": "V"}
